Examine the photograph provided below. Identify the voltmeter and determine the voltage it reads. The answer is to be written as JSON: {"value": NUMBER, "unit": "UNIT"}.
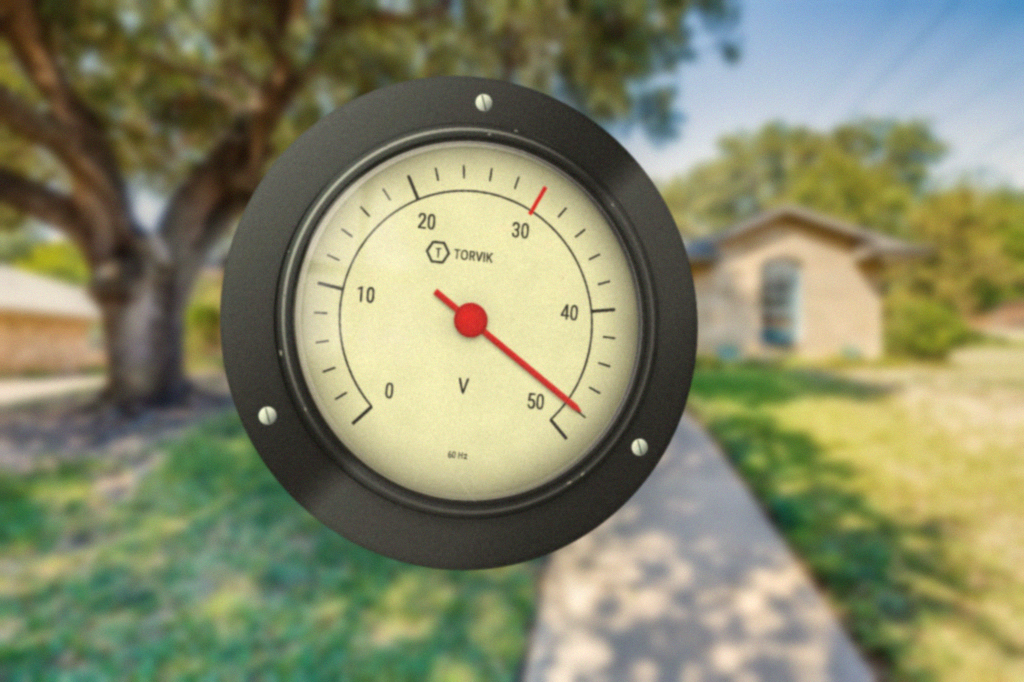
{"value": 48, "unit": "V"}
